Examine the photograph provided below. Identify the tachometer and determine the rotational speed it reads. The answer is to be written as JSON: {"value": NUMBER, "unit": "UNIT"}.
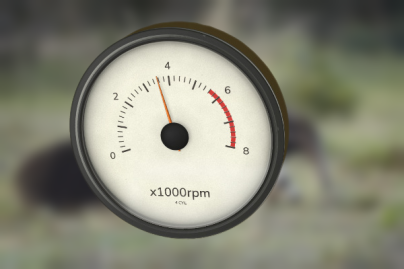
{"value": 3600, "unit": "rpm"}
